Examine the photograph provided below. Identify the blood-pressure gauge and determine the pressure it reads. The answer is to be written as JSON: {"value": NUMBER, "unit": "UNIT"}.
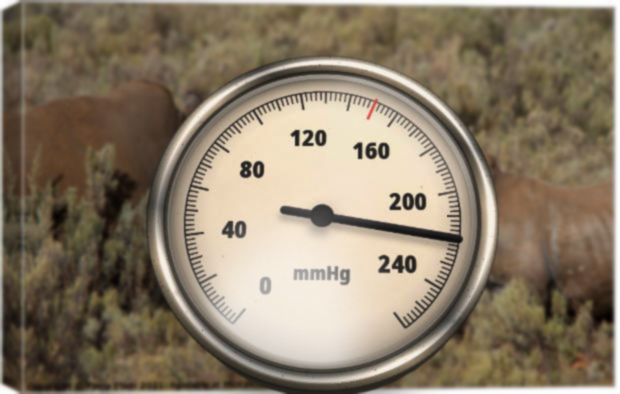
{"value": 220, "unit": "mmHg"}
